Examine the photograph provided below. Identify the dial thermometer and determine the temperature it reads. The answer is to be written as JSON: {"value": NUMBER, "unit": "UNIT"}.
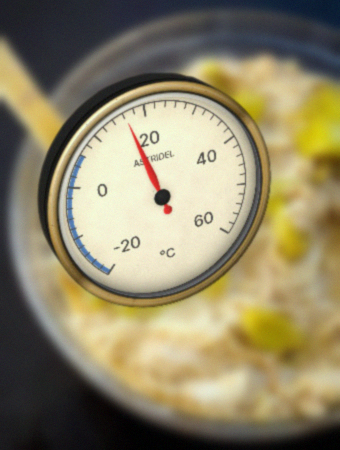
{"value": 16, "unit": "°C"}
